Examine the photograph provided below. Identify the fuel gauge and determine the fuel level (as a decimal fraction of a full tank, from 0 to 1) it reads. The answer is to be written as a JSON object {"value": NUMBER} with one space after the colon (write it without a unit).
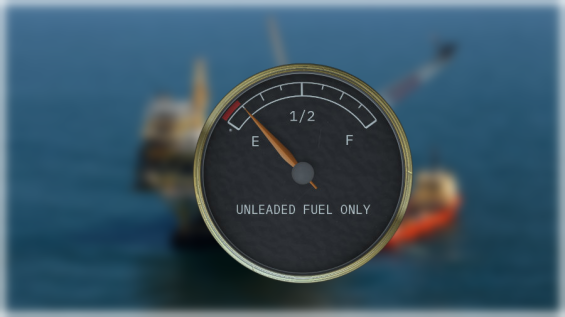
{"value": 0.125}
